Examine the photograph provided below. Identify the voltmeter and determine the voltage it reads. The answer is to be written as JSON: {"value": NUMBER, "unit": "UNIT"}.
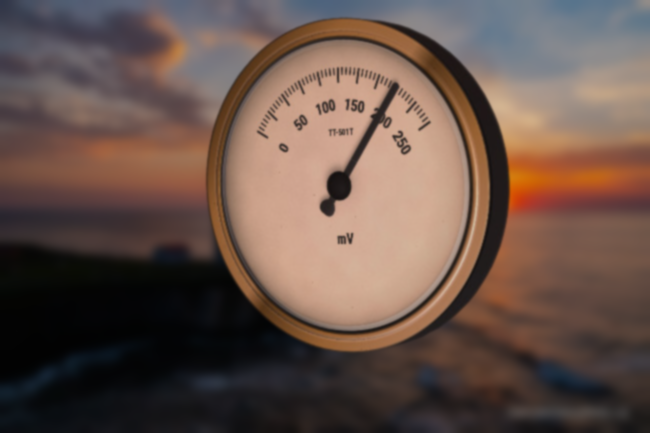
{"value": 200, "unit": "mV"}
